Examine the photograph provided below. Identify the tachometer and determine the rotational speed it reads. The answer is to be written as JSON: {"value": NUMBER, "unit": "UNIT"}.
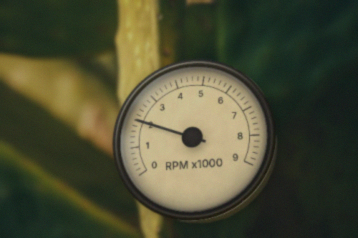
{"value": 2000, "unit": "rpm"}
